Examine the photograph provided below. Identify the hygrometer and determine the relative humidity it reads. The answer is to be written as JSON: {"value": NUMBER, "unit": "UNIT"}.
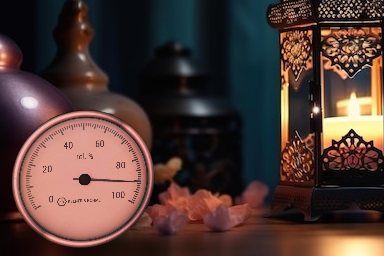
{"value": 90, "unit": "%"}
